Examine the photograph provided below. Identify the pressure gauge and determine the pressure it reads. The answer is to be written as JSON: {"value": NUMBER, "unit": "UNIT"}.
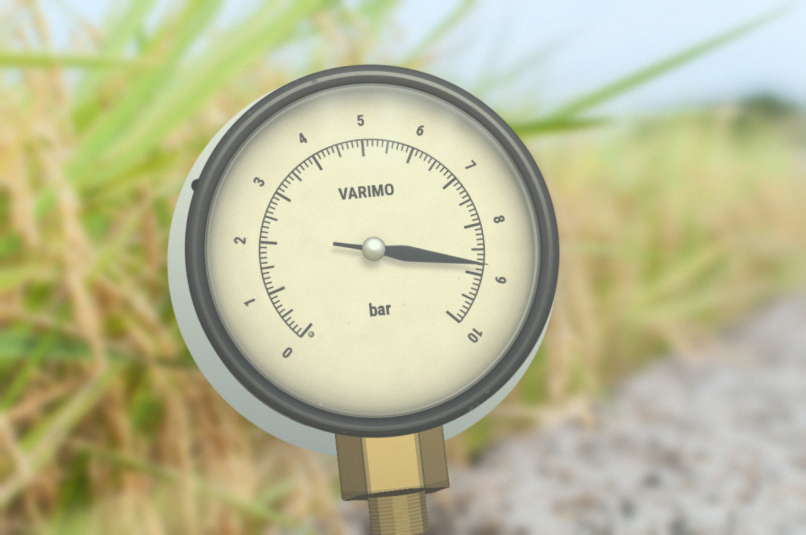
{"value": 8.8, "unit": "bar"}
